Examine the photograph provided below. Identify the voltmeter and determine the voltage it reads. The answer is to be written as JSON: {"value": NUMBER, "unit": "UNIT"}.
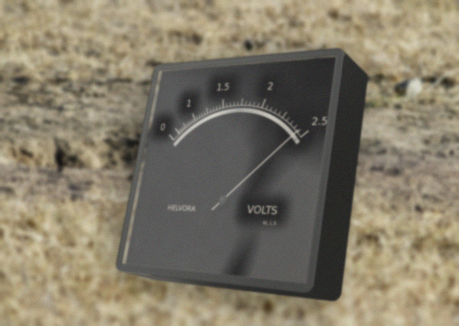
{"value": 2.45, "unit": "V"}
